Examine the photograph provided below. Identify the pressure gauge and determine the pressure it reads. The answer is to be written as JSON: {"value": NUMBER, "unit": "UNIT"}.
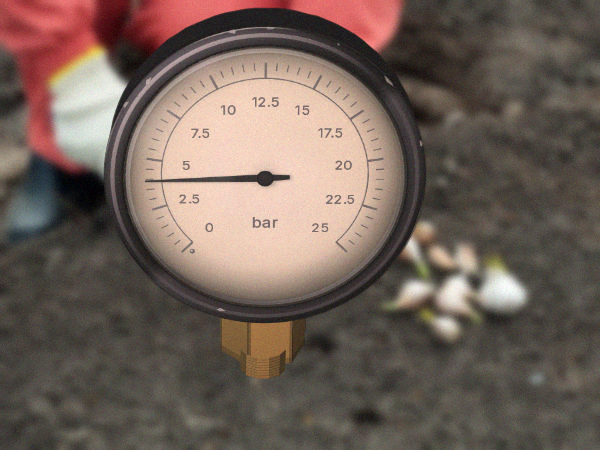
{"value": 4, "unit": "bar"}
